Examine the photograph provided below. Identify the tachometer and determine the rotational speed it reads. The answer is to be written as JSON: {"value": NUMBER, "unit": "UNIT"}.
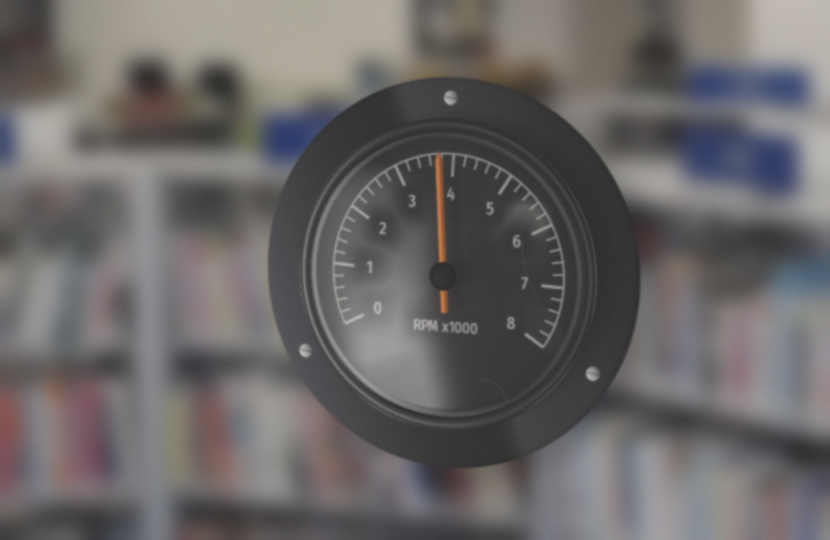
{"value": 3800, "unit": "rpm"}
